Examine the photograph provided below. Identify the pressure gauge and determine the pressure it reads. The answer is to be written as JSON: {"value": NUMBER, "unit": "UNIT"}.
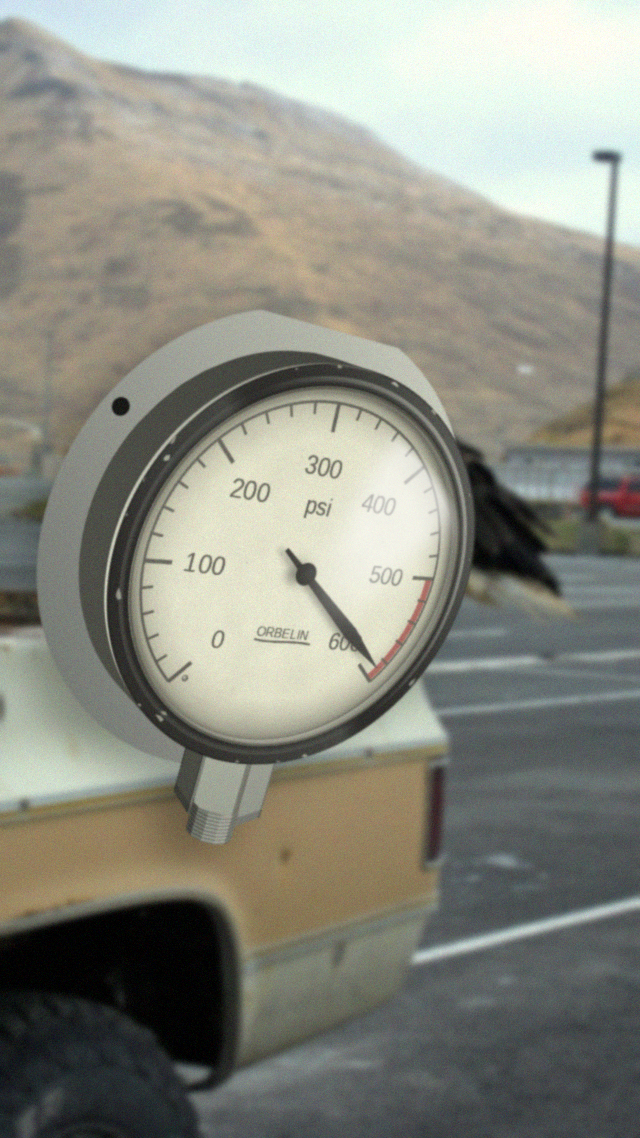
{"value": 590, "unit": "psi"}
